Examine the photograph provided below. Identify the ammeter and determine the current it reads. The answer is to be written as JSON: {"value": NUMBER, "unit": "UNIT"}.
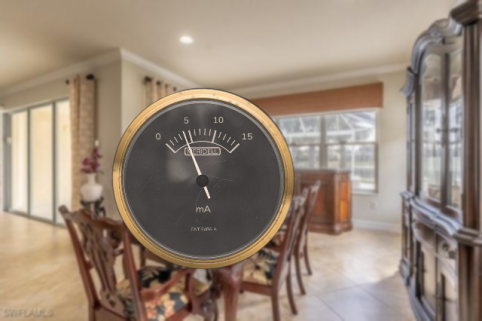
{"value": 4, "unit": "mA"}
